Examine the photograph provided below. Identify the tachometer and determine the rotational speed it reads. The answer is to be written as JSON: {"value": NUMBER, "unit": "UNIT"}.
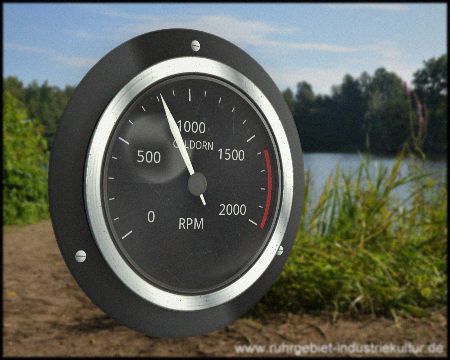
{"value": 800, "unit": "rpm"}
